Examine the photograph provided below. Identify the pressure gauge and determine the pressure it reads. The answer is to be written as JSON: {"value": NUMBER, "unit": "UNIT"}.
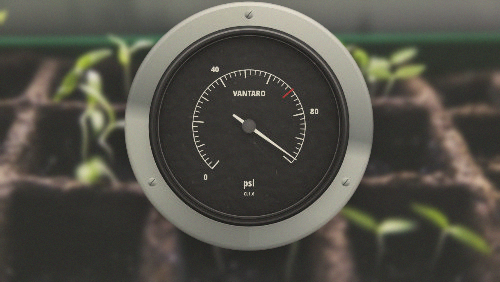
{"value": 98, "unit": "psi"}
